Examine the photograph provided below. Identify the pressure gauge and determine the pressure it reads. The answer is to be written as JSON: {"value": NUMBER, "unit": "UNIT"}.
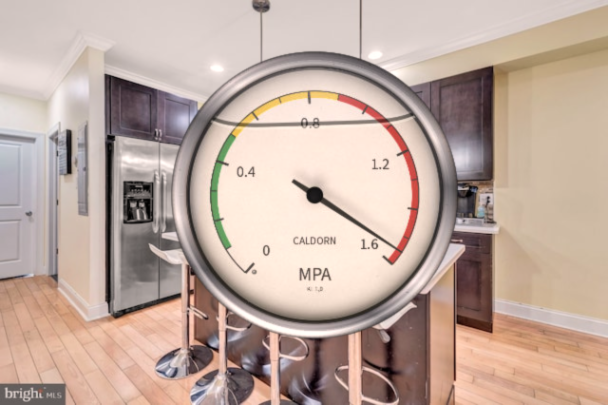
{"value": 1.55, "unit": "MPa"}
